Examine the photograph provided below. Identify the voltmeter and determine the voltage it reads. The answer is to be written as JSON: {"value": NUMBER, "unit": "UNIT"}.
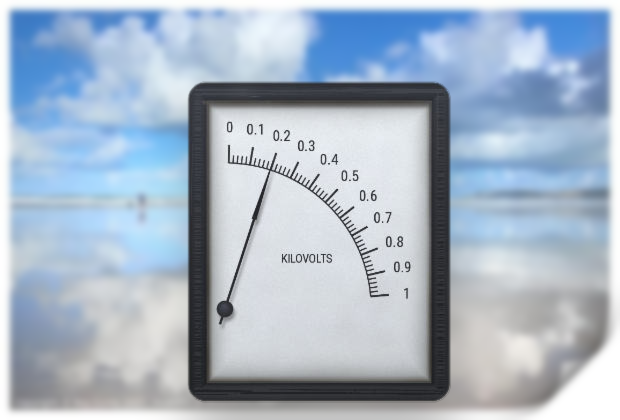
{"value": 0.2, "unit": "kV"}
